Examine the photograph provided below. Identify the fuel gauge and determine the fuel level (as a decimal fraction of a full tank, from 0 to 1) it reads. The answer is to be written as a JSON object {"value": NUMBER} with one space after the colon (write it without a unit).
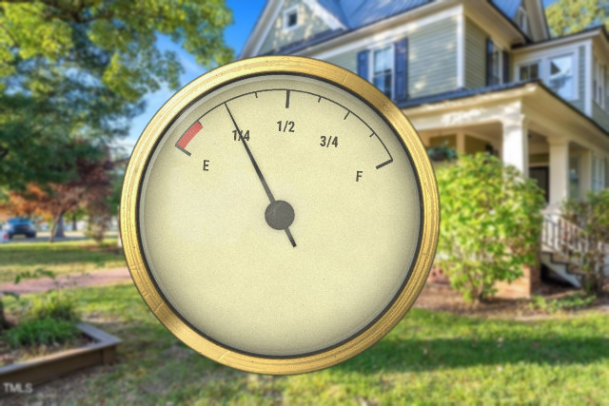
{"value": 0.25}
